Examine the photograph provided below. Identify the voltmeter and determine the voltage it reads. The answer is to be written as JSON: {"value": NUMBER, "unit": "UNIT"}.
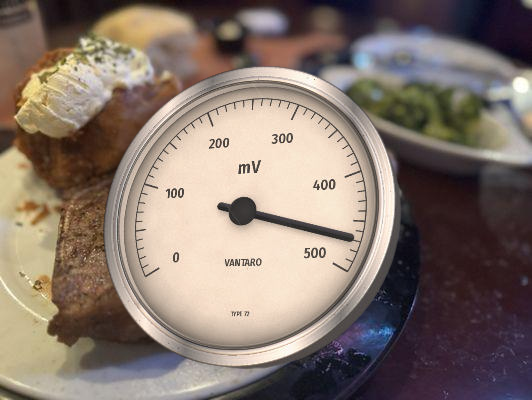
{"value": 470, "unit": "mV"}
